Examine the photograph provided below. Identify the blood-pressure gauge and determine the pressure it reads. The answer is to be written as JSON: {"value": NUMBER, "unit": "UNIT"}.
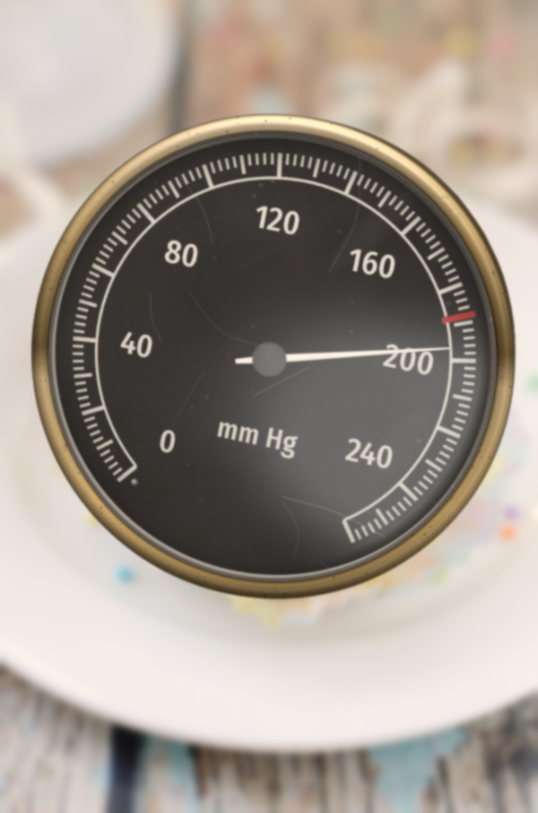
{"value": 196, "unit": "mmHg"}
